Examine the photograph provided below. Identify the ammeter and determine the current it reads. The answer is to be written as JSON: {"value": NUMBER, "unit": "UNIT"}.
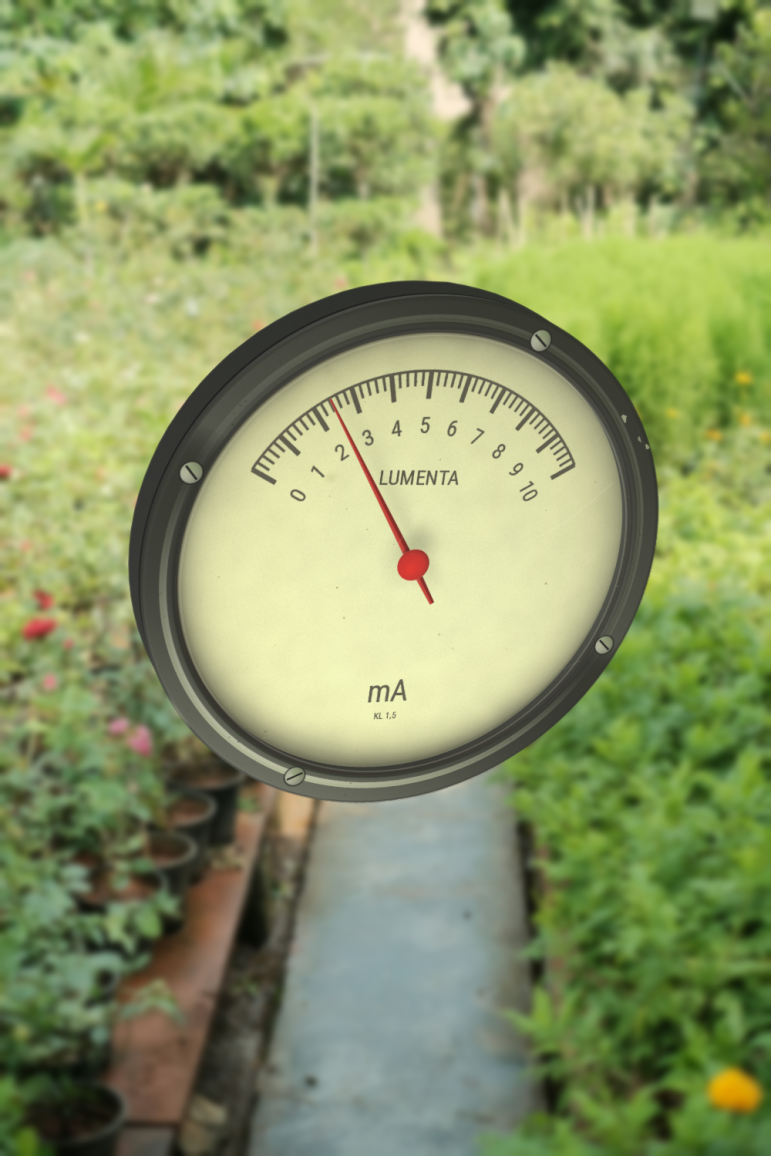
{"value": 2.4, "unit": "mA"}
